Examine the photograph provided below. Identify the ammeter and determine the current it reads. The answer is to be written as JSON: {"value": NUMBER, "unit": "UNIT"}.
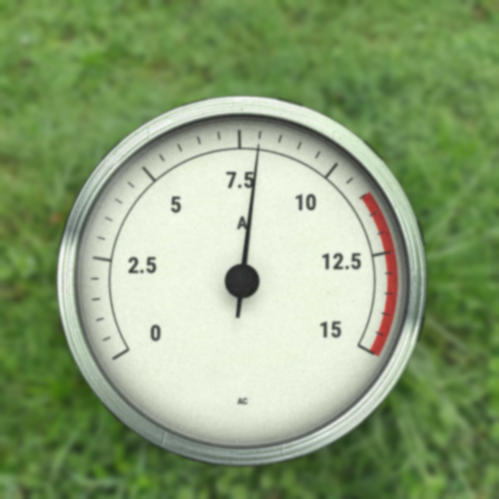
{"value": 8, "unit": "A"}
